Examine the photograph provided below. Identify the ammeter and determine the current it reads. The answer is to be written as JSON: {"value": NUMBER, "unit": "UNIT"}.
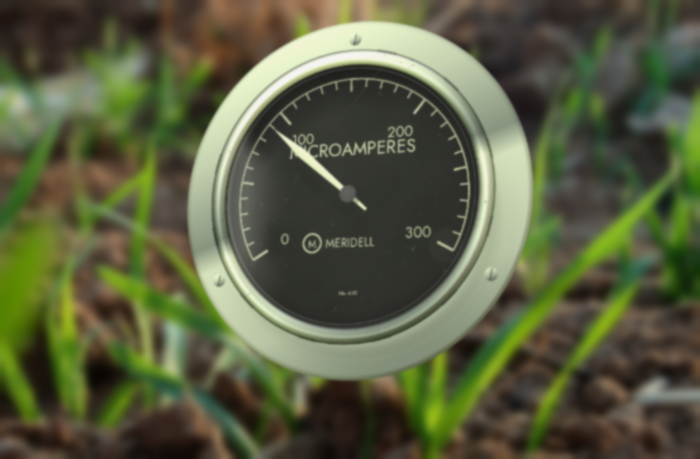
{"value": 90, "unit": "µA"}
